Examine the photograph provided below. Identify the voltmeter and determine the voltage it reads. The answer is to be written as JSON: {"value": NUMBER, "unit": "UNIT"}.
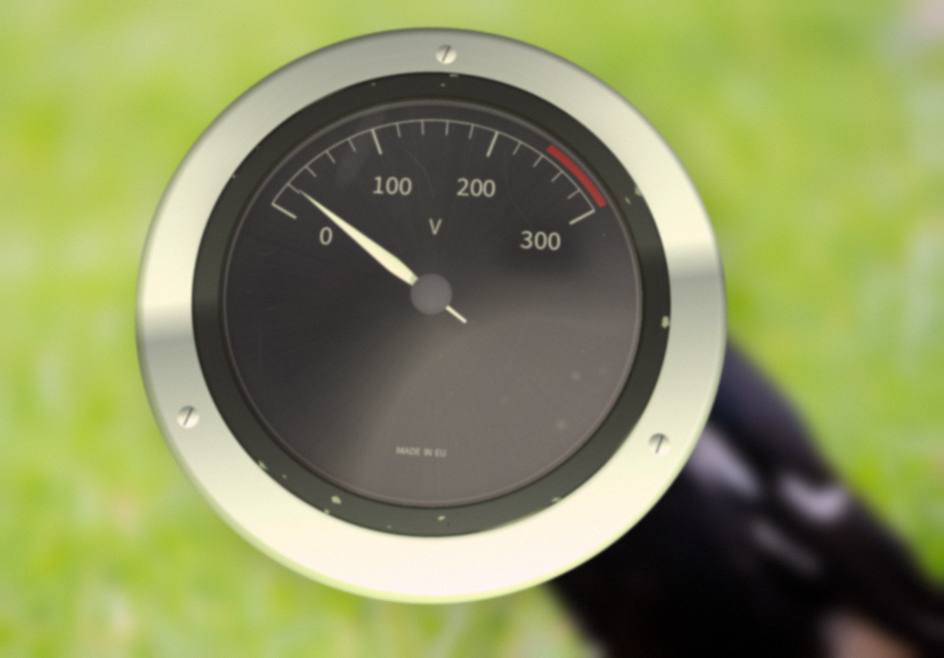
{"value": 20, "unit": "V"}
